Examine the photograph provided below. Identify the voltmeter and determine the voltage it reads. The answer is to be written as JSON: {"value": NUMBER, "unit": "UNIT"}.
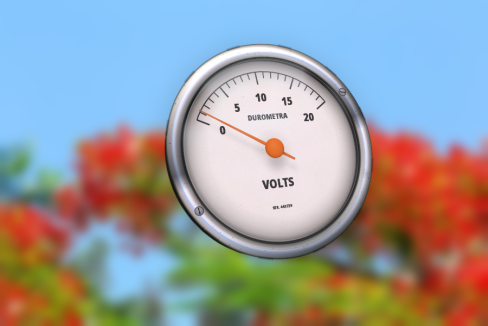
{"value": 1, "unit": "V"}
